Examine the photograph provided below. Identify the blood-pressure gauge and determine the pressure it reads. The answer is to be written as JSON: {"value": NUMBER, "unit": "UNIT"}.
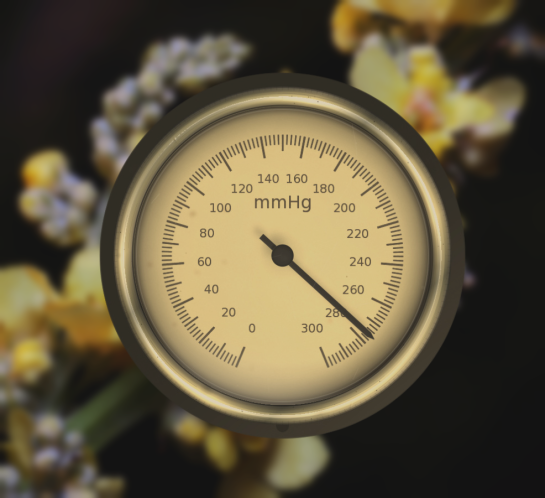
{"value": 276, "unit": "mmHg"}
